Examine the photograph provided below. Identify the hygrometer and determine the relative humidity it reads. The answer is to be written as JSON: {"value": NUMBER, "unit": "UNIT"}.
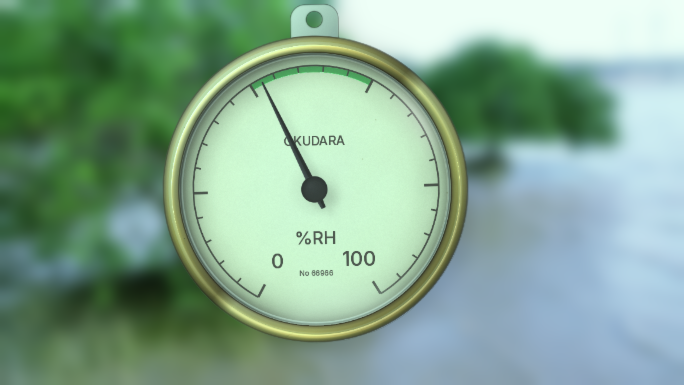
{"value": 42, "unit": "%"}
